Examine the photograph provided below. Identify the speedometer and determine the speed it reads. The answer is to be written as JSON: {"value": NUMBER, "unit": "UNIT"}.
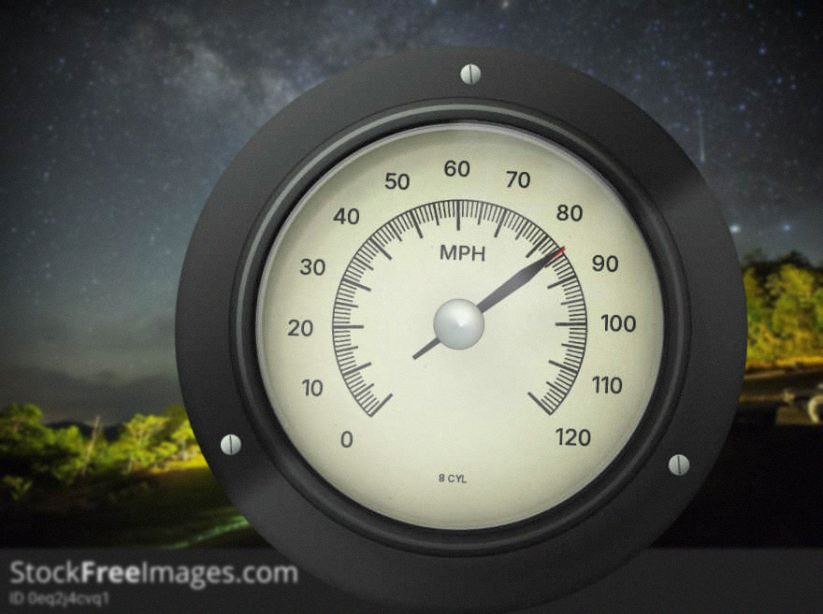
{"value": 84, "unit": "mph"}
